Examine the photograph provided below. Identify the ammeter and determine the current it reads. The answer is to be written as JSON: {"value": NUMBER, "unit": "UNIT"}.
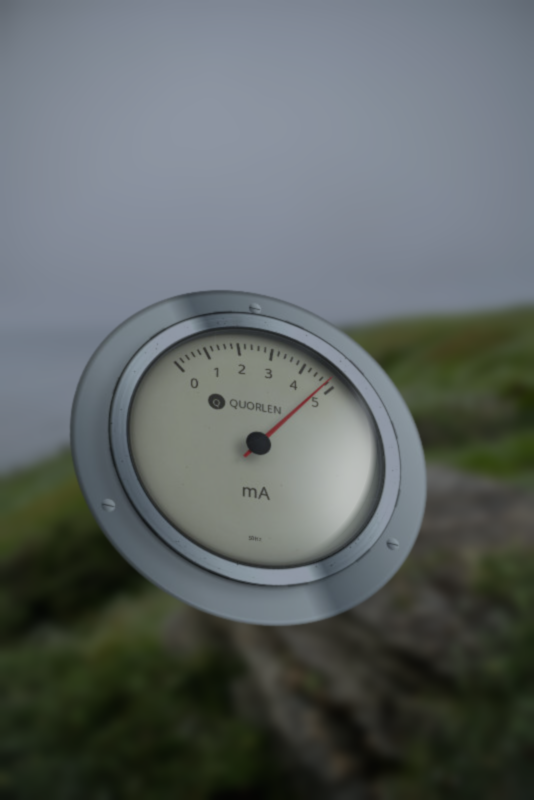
{"value": 4.8, "unit": "mA"}
